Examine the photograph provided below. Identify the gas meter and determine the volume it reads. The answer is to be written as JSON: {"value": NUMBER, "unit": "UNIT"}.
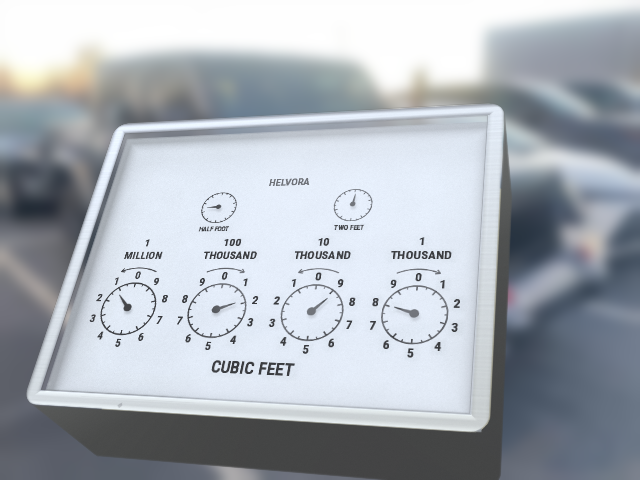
{"value": 118800, "unit": "ft³"}
